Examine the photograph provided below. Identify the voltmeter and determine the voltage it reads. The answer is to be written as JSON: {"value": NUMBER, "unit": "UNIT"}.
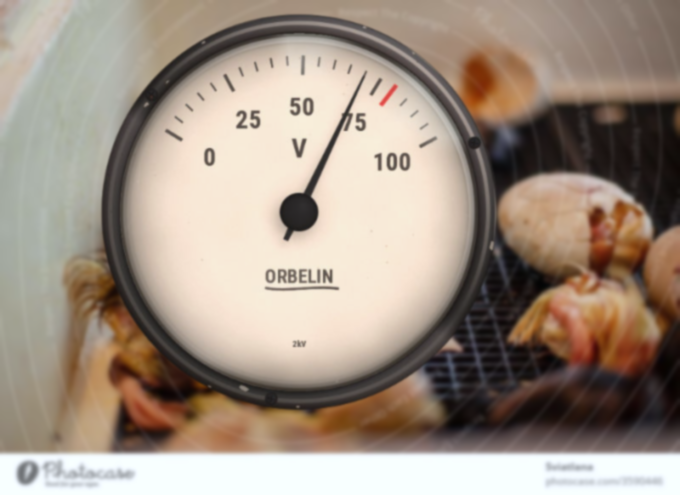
{"value": 70, "unit": "V"}
